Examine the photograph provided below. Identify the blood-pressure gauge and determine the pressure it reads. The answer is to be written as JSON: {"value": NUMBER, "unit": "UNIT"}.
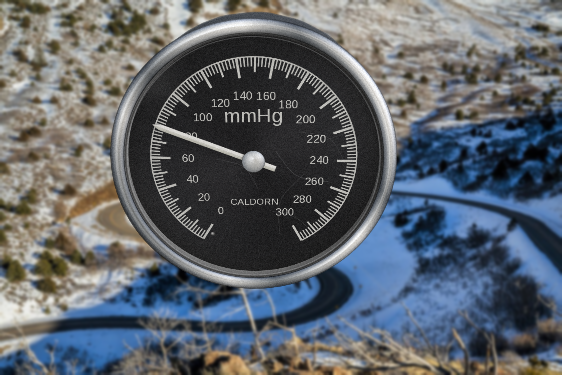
{"value": 80, "unit": "mmHg"}
